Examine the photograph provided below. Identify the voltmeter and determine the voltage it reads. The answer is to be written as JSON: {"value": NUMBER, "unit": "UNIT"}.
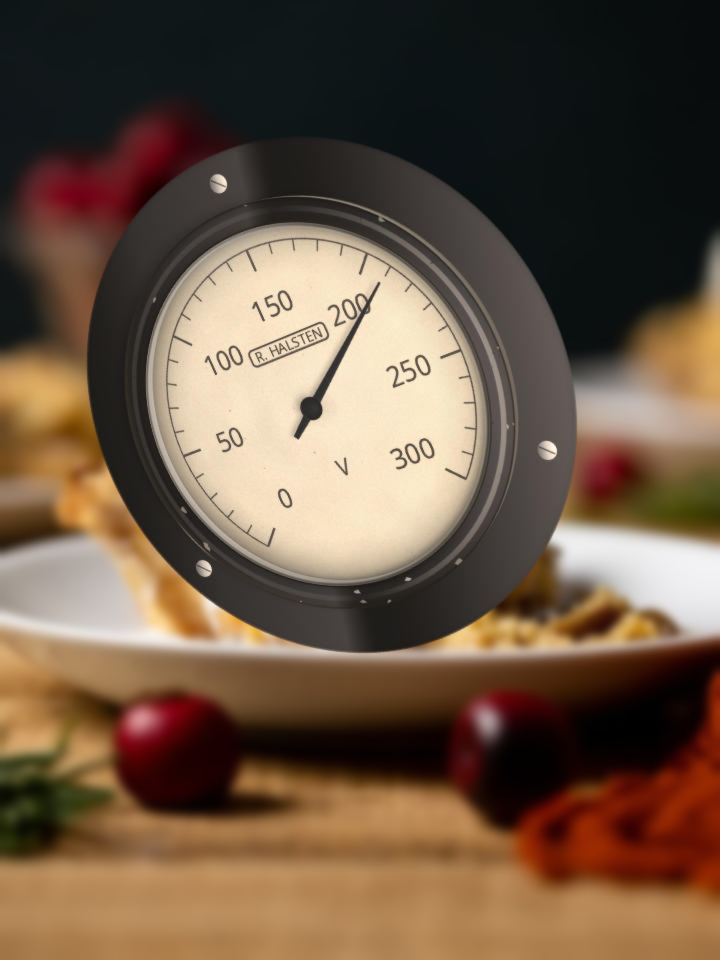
{"value": 210, "unit": "V"}
